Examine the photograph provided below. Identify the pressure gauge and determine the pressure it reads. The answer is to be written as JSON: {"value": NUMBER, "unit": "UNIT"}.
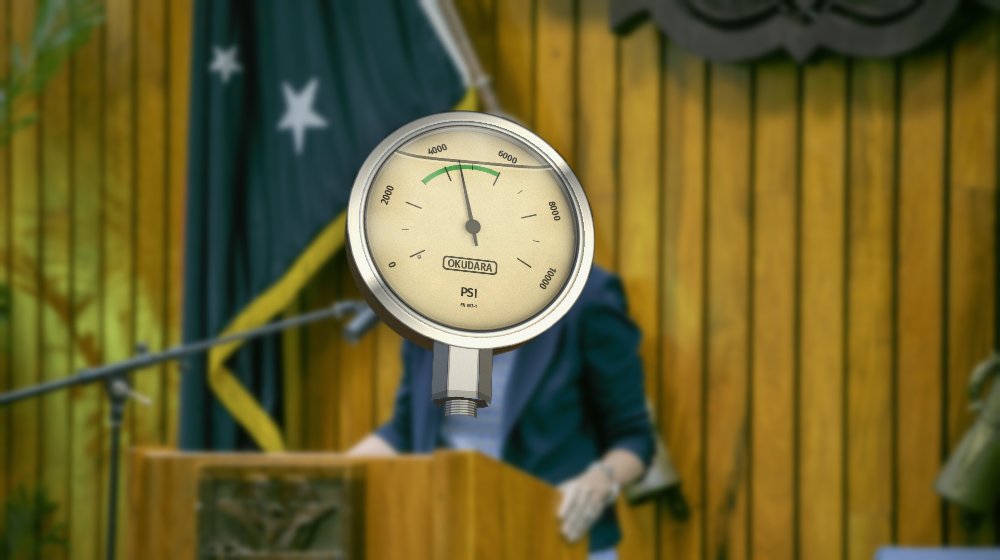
{"value": 4500, "unit": "psi"}
